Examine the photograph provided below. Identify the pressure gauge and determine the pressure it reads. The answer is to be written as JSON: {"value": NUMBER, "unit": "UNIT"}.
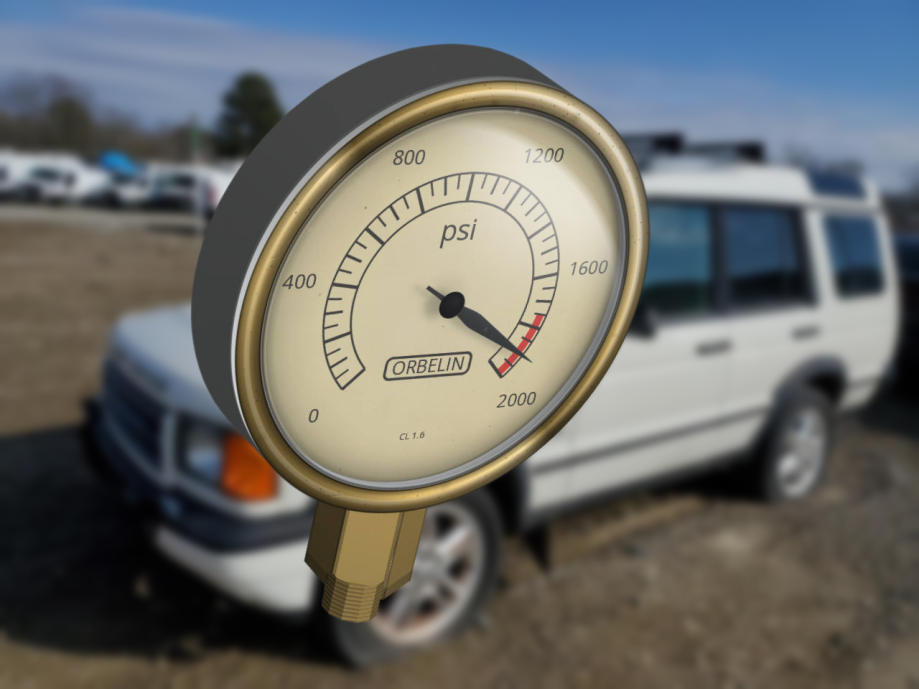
{"value": 1900, "unit": "psi"}
